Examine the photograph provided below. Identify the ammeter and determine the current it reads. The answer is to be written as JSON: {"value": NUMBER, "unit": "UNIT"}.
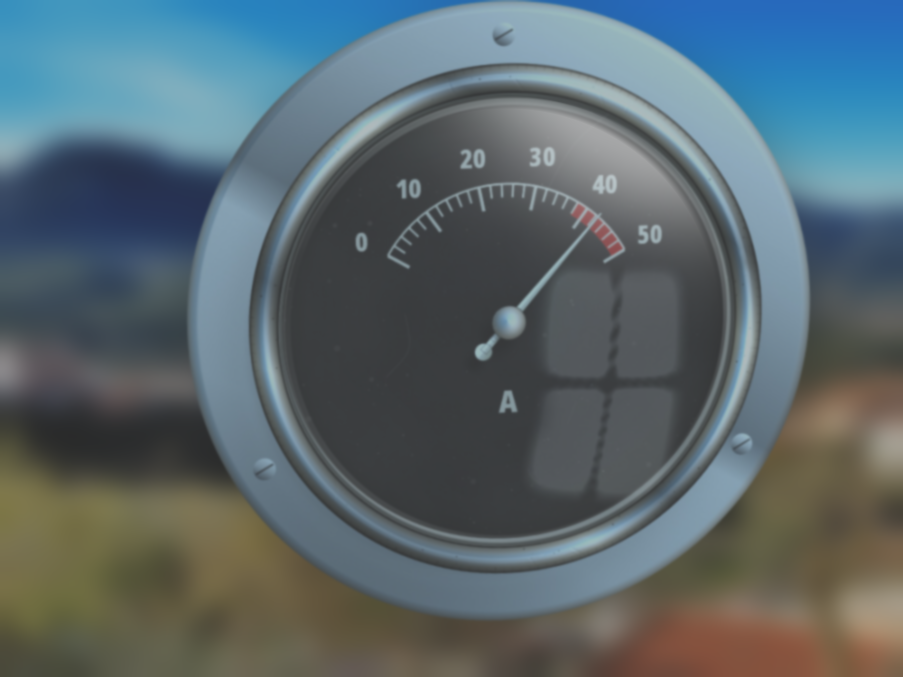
{"value": 42, "unit": "A"}
